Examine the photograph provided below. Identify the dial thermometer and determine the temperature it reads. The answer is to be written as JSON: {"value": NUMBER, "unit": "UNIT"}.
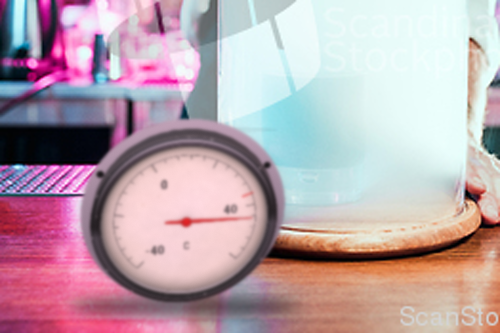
{"value": 44, "unit": "°C"}
